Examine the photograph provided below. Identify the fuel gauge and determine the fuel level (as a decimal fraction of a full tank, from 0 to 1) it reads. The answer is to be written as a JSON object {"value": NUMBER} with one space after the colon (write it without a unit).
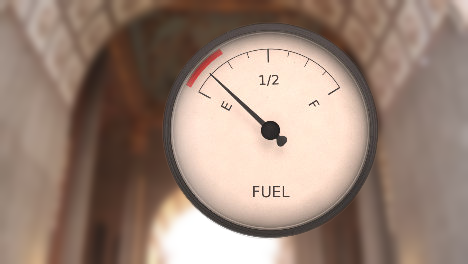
{"value": 0.125}
